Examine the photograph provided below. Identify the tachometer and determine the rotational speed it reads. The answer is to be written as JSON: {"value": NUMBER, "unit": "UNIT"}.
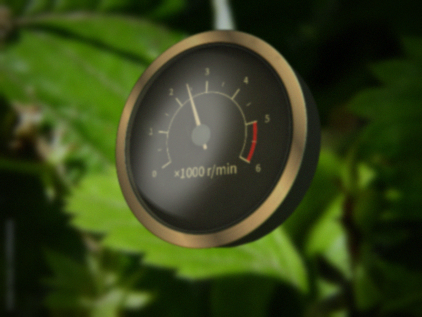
{"value": 2500, "unit": "rpm"}
